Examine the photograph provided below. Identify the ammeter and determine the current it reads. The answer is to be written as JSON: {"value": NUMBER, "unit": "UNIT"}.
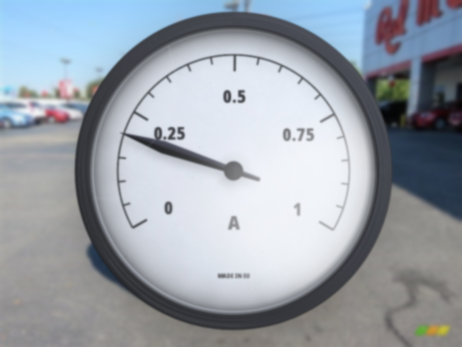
{"value": 0.2, "unit": "A"}
